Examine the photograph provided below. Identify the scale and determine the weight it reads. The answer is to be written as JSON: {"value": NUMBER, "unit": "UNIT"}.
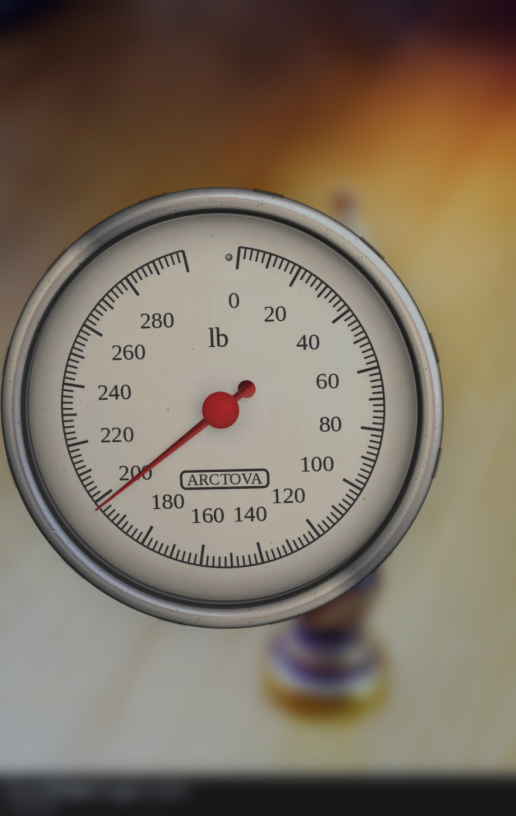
{"value": 198, "unit": "lb"}
